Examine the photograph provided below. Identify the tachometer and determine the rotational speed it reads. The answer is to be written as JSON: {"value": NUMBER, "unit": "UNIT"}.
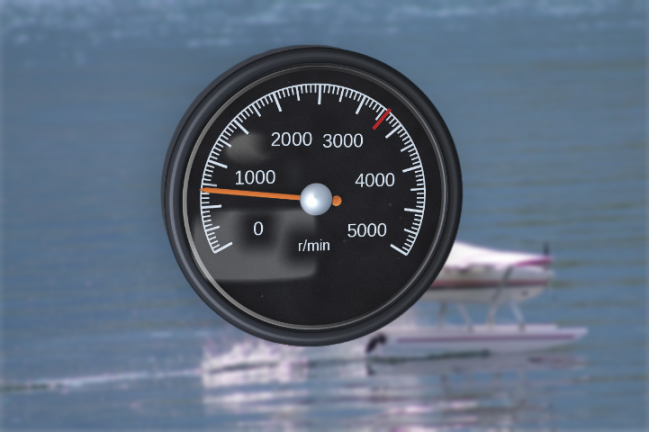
{"value": 700, "unit": "rpm"}
